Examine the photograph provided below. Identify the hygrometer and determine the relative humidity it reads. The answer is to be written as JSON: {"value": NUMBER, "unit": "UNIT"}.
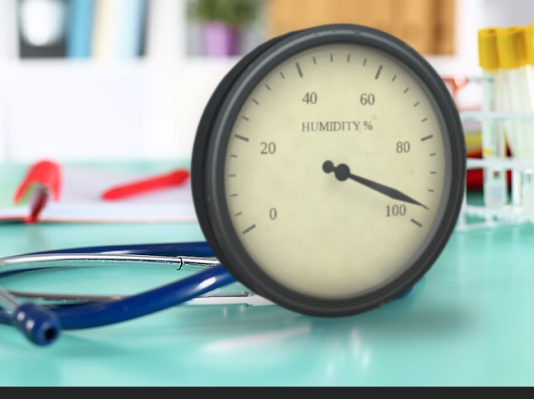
{"value": 96, "unit": "%"}
